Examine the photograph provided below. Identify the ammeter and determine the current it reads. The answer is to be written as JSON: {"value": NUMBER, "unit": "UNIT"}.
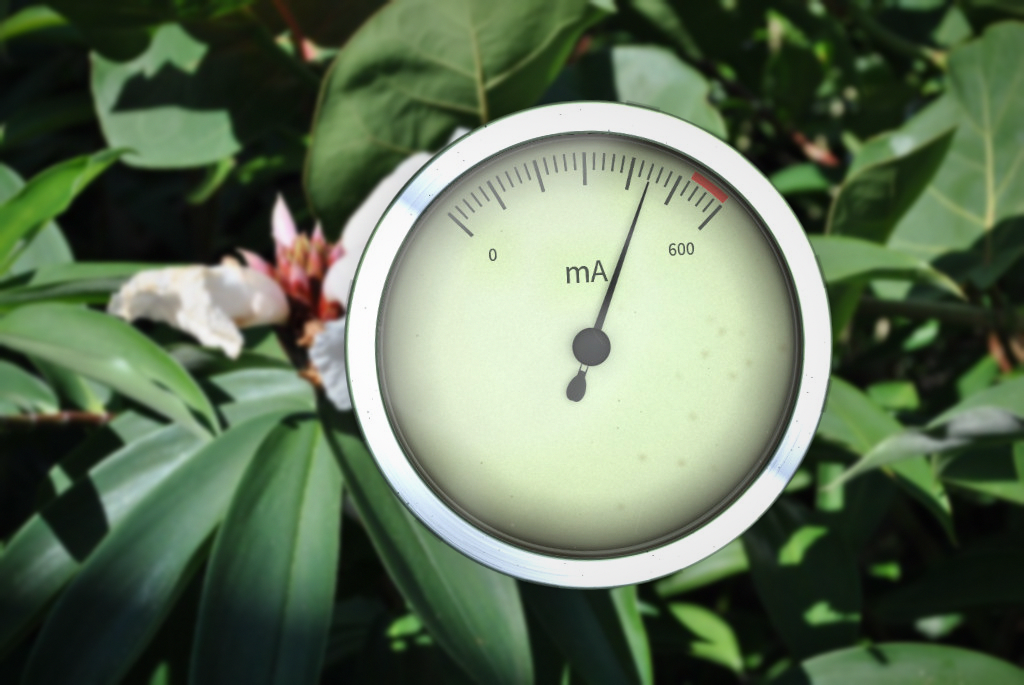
{"value": 440, "unit": "mA"}
